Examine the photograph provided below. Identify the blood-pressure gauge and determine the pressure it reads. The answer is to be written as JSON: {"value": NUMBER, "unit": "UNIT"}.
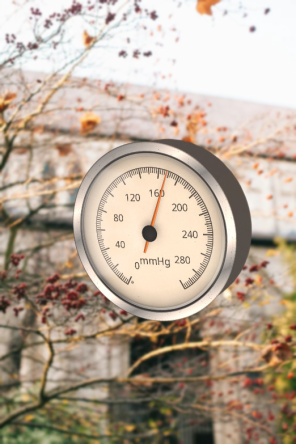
{"value": 170, "unit": "mmHg"}
